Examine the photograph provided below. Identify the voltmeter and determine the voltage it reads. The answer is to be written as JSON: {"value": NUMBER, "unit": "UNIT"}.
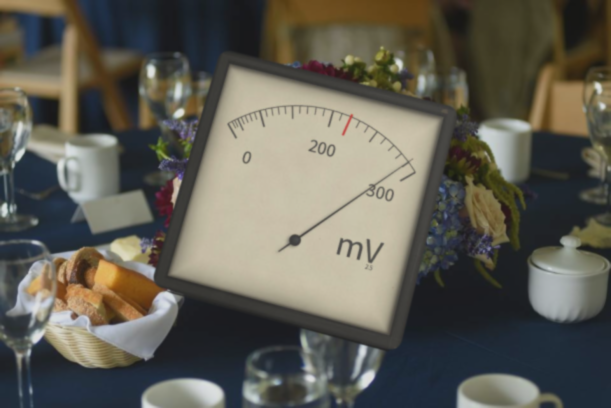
{"value": 290, "unit": "mV"}
